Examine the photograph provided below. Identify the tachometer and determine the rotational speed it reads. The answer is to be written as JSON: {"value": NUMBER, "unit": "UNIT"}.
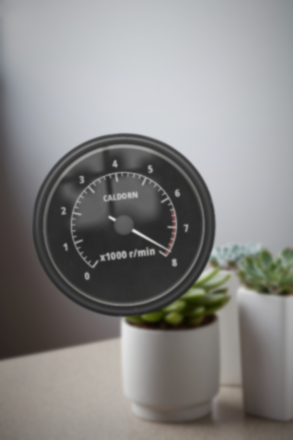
{"value": 7800, "unit": "rpm"}
